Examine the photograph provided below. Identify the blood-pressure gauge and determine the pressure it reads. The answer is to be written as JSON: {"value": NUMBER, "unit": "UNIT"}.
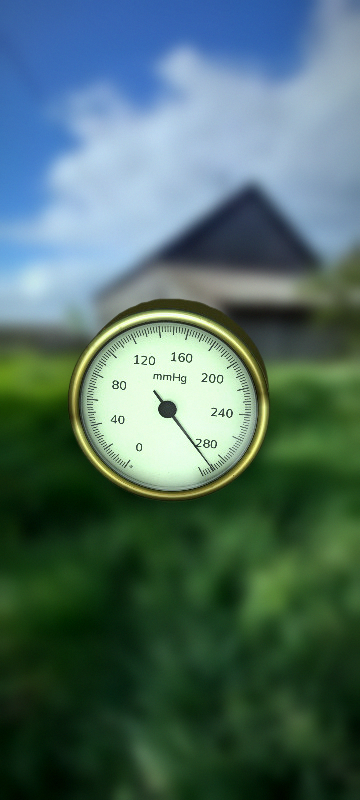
{"value": 290, "unit": "mmHg"}
